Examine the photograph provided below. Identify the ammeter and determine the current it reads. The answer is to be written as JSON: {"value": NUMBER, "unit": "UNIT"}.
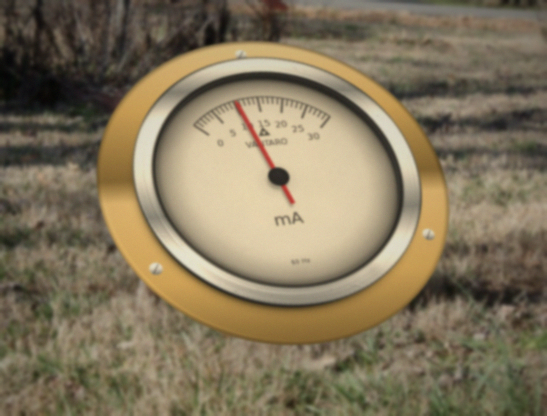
{"value": 10, "unit": "mA"}
